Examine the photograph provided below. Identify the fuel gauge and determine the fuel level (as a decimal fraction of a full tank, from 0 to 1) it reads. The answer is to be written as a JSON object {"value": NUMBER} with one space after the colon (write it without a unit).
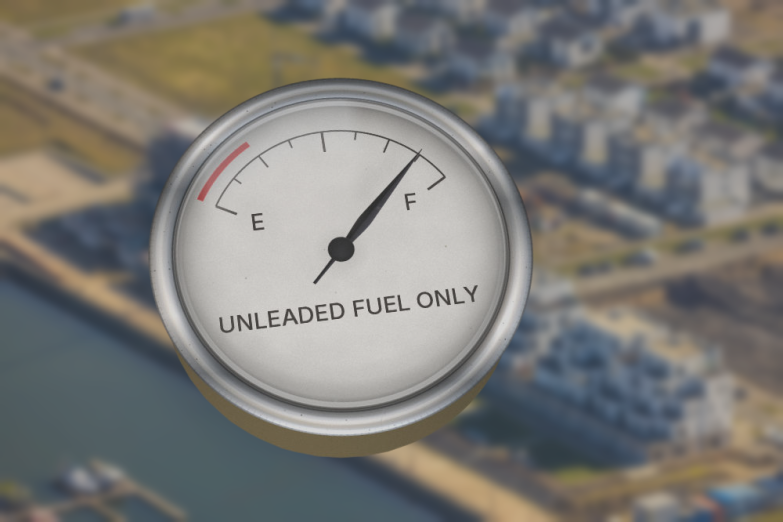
{"value": 0.875}
